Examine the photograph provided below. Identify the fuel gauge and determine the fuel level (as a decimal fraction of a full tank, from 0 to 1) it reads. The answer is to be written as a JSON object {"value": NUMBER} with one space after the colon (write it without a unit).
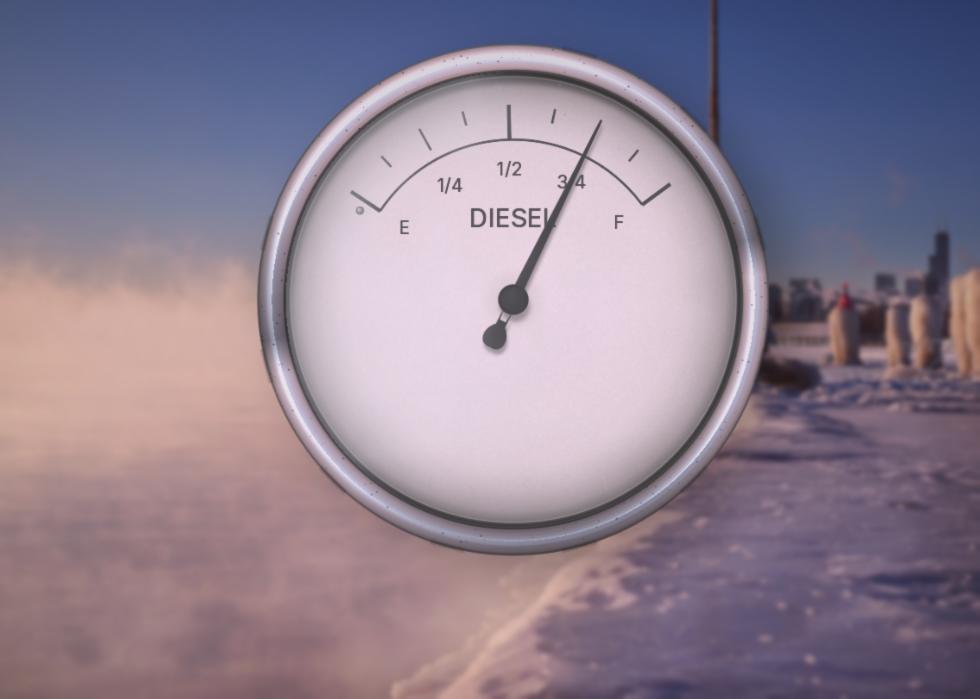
{"value": 0.75}
